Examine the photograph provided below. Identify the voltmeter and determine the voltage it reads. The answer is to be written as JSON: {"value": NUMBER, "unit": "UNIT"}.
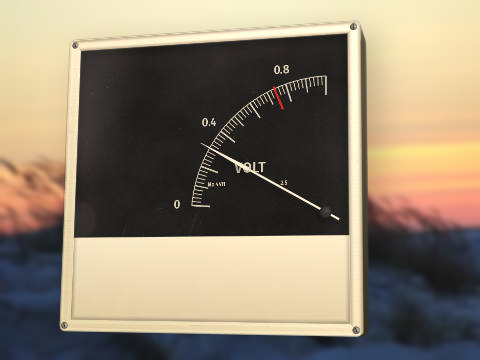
{"value": 0.3, "unit": "V"}
